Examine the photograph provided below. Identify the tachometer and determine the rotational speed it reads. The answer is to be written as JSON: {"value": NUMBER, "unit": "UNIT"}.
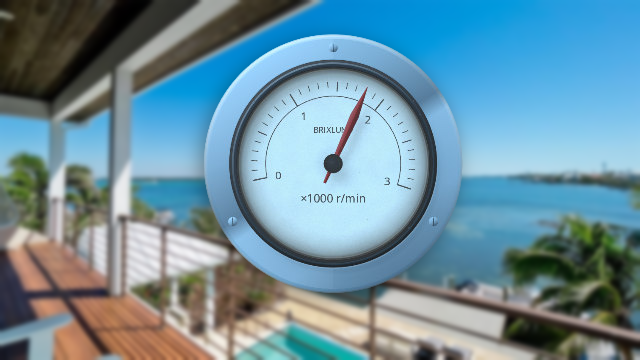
{"value": 1800, "unit": "rpm"}
